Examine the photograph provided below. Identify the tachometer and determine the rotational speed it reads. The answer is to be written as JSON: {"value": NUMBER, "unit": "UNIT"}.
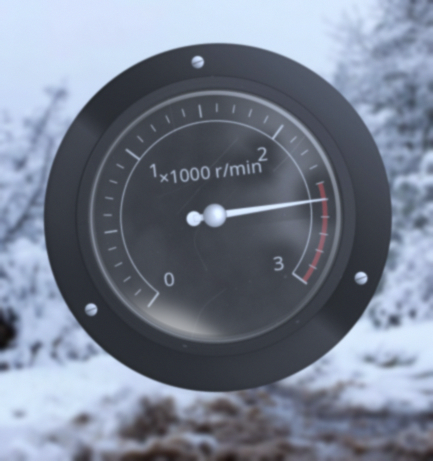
{"value": 2500, "unit": "rpm"}
